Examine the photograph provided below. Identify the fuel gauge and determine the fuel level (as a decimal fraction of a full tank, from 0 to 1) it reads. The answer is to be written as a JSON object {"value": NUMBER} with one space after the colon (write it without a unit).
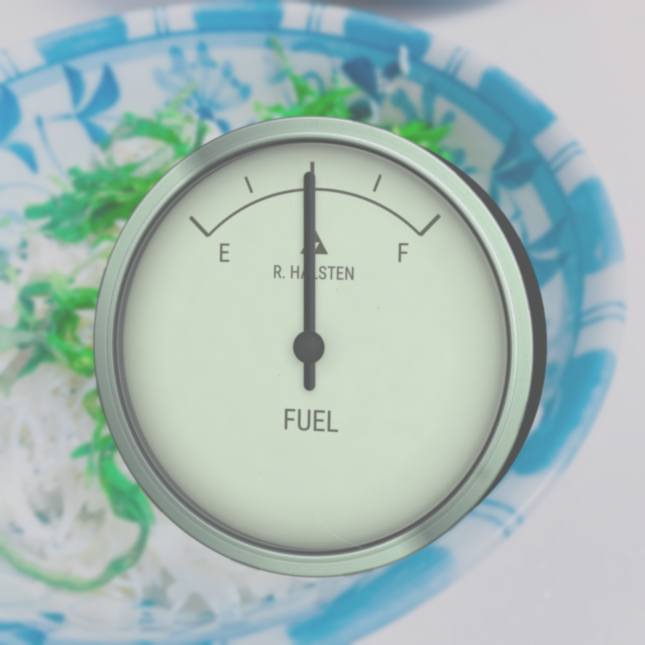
{"value": 0.5}
